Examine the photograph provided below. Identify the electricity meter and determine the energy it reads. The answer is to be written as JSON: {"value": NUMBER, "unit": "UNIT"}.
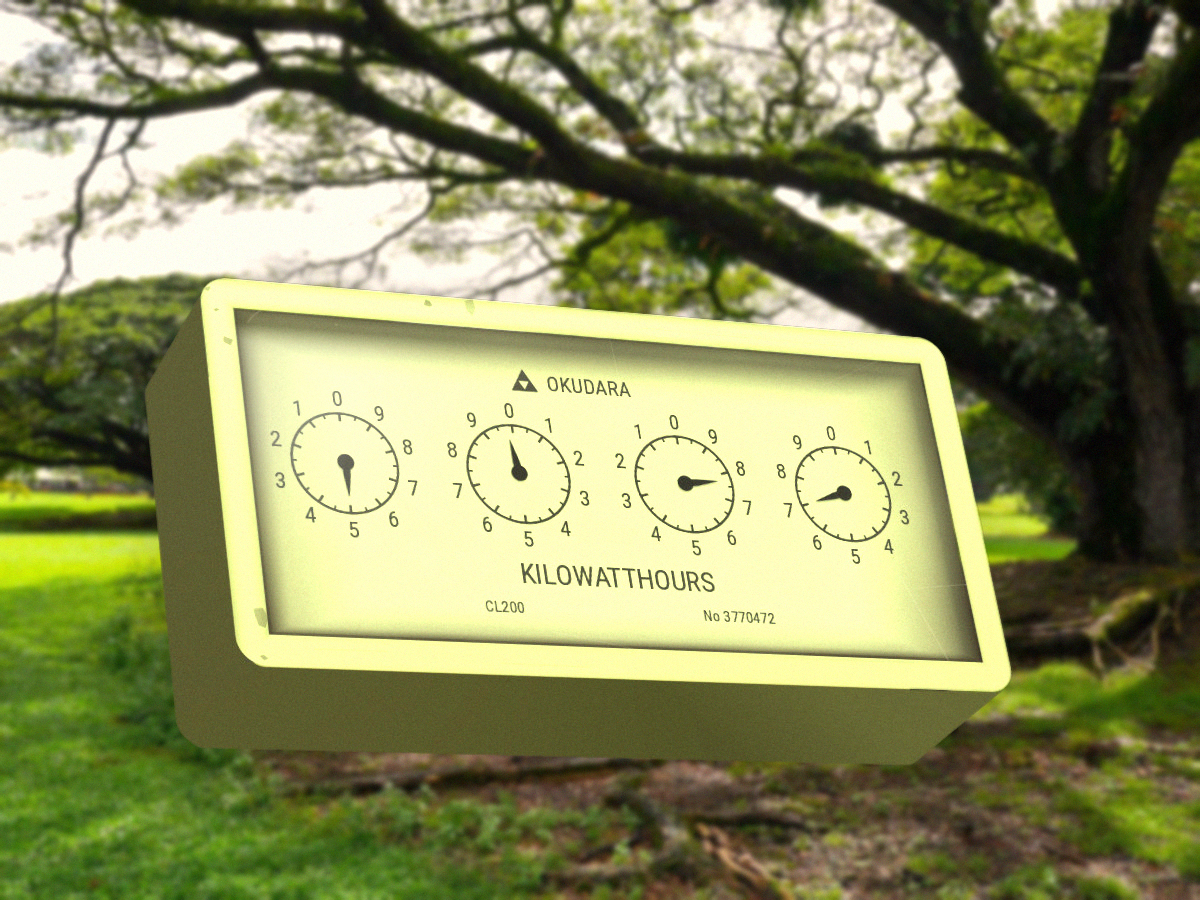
{"value": 4977, "unit": "kWh"}
